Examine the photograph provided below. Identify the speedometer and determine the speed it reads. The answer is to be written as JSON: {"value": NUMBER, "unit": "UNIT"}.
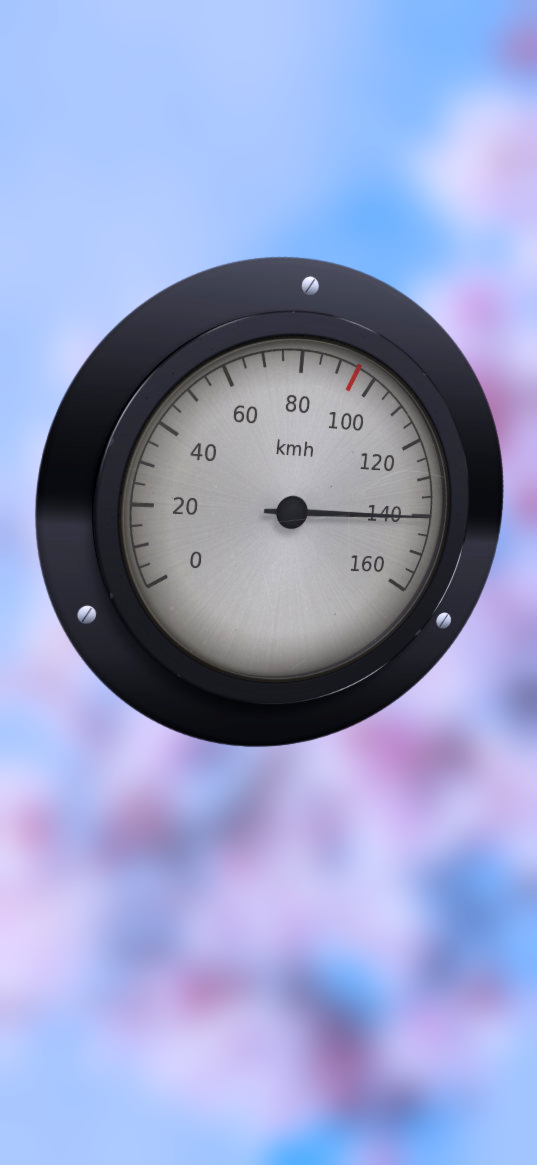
{"value": 140, "unit": "km/h"}
